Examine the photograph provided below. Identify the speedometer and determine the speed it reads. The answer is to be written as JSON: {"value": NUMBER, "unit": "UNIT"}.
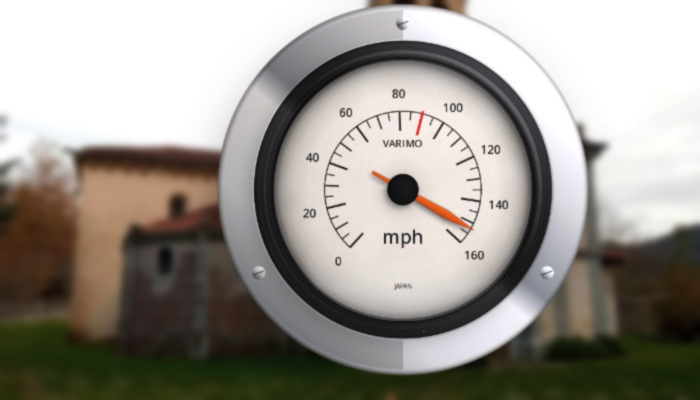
{"value": 152.5, "unit": "mph"}
